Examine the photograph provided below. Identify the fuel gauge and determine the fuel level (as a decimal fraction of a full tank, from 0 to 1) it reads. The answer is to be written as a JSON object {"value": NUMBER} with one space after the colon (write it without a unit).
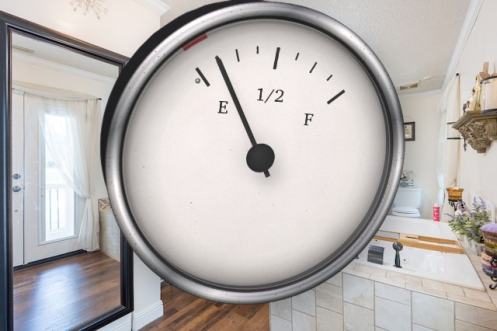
{"value": 0.125}
